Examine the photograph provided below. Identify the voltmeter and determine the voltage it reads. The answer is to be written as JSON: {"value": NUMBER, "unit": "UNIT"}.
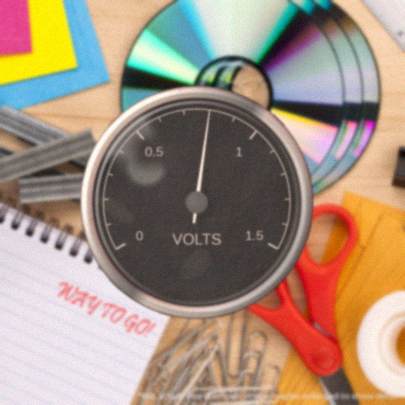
{"value": 0.8, "unit": "V"}
